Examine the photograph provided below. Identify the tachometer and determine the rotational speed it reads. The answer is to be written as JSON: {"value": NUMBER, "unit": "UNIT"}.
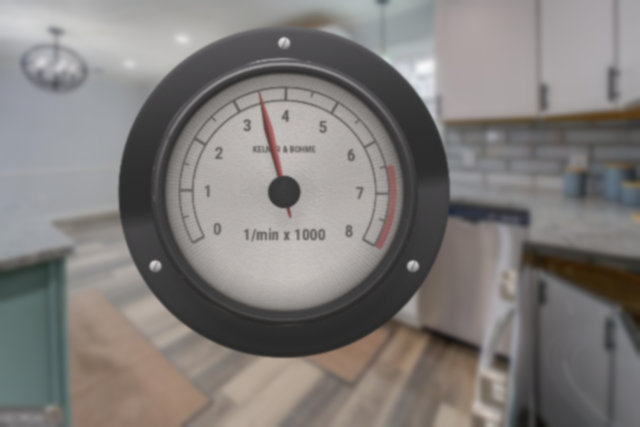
{"value": 3500, "unit": "rpm"}
